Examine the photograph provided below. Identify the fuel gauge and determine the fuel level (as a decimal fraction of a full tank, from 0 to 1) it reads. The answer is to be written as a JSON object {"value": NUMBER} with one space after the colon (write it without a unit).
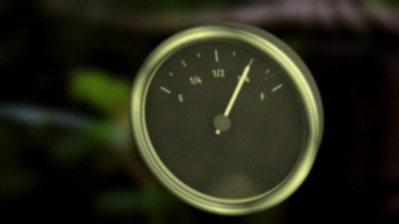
{"value": 0.75}
